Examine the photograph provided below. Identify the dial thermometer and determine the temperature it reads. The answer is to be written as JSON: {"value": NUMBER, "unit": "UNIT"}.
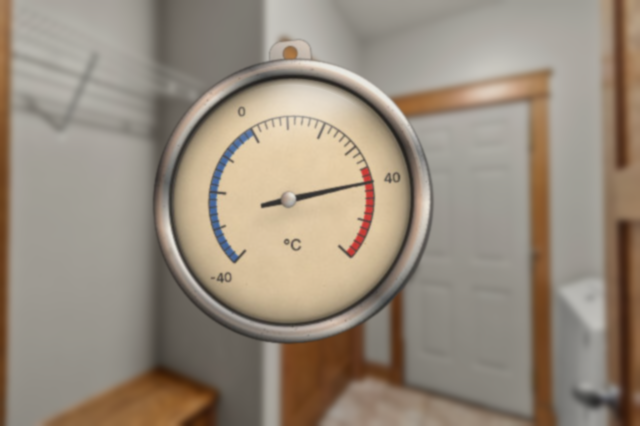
{"value": 40, "unit": "°C"}
